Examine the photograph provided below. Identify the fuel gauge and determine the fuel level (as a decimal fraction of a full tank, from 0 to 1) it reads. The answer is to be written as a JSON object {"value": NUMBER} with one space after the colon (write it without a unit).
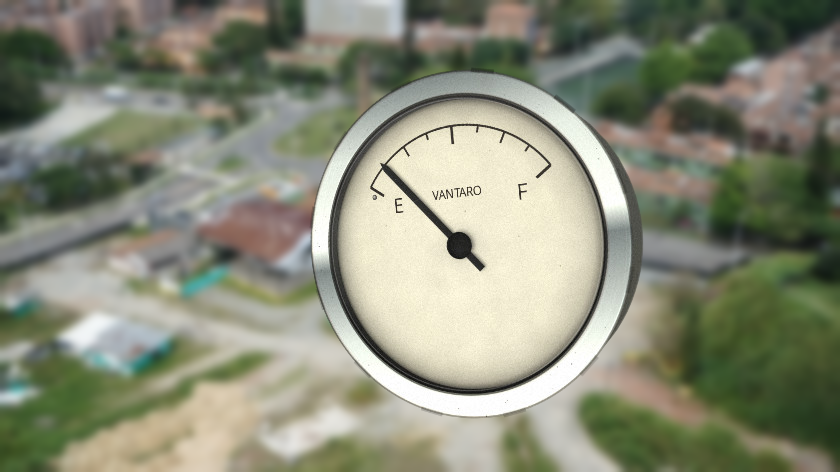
{"value": 0.125}
